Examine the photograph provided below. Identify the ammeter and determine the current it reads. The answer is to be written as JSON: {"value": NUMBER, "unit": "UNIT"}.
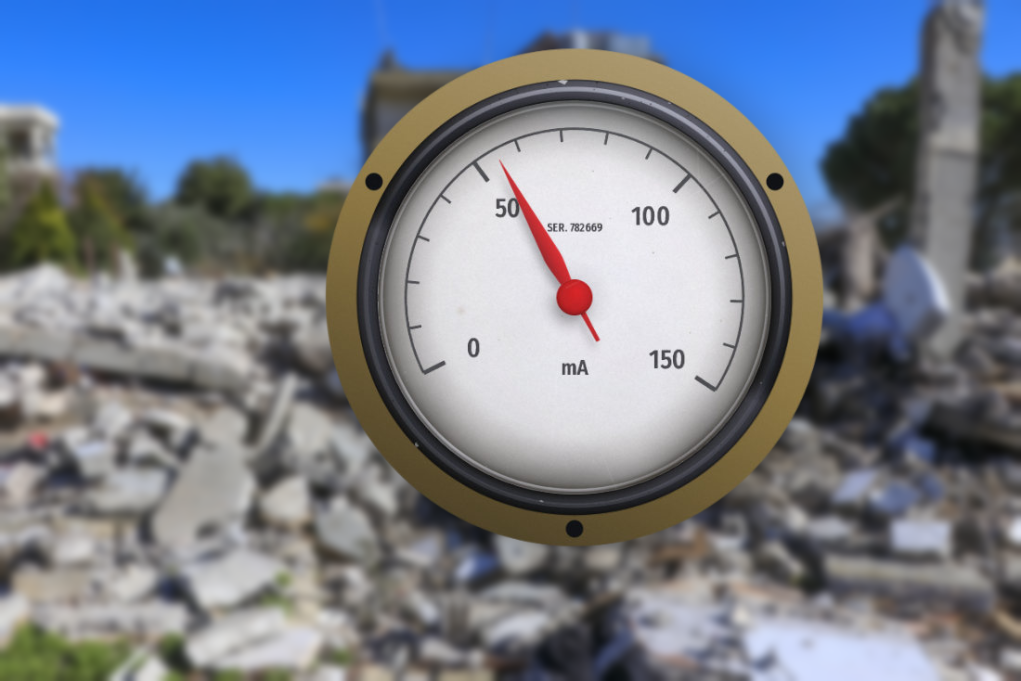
{"value": 55, "unit": "mA"}
